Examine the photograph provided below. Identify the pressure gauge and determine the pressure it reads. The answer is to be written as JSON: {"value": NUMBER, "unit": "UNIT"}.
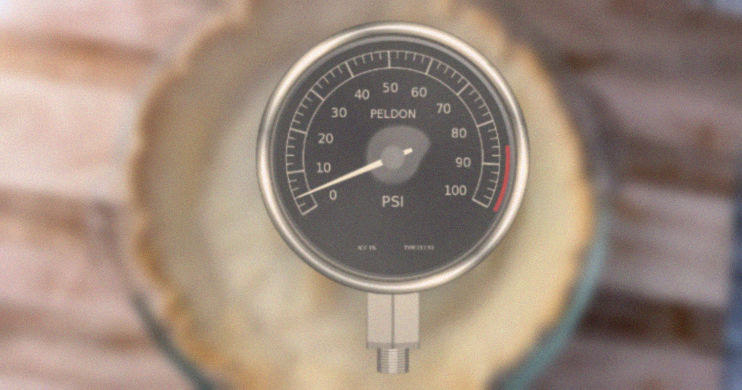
{"value": 4, "unit": "psi"}
